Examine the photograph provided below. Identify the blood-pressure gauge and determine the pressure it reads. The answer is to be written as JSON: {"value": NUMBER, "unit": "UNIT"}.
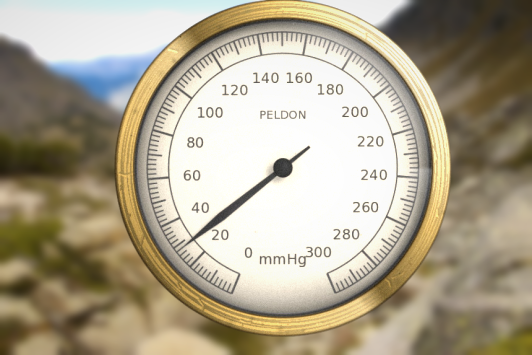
{"value": 28, "unit": "mmHg"}
